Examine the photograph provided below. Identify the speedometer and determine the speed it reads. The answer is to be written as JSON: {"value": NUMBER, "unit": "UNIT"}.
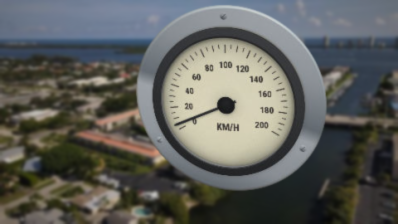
{"value": 5, "unit": "km/h"}
